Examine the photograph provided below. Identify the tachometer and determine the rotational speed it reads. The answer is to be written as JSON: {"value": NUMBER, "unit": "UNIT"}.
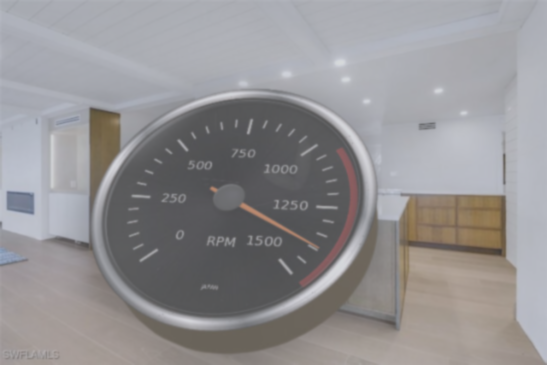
{"value": 1400, "unit": "rpm"}
